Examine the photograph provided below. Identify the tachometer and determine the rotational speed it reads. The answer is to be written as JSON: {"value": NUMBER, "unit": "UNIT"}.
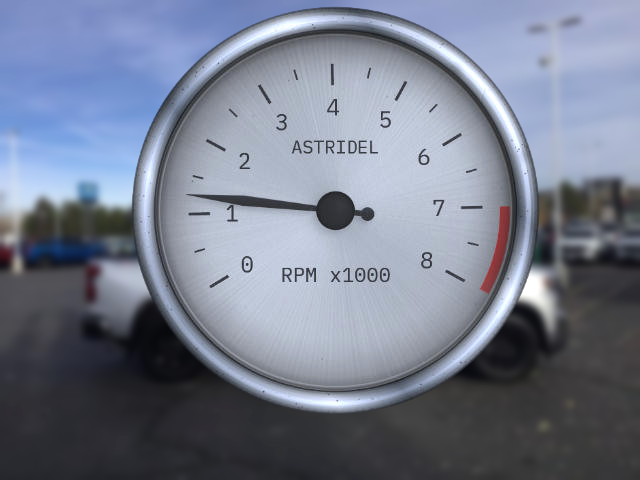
{"value": 1250, "unit": "rpm"}
